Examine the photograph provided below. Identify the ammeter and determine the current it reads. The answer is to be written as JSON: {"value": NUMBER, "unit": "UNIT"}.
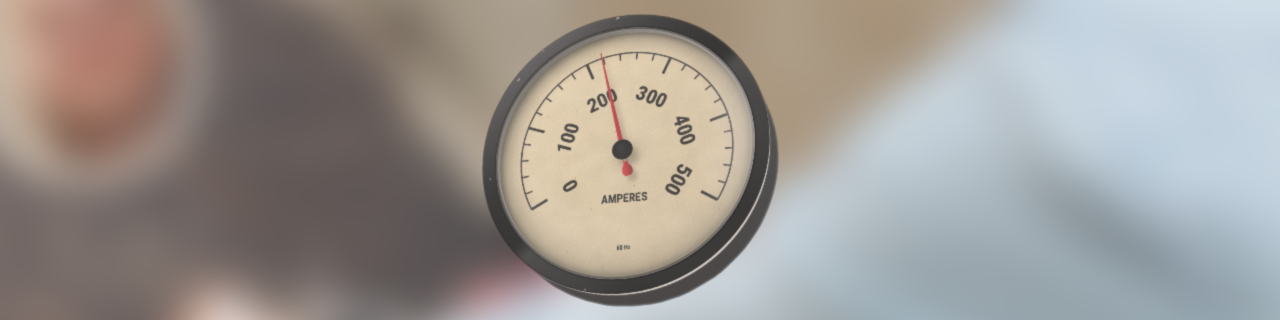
{"value": 220, "unit": "A"}
